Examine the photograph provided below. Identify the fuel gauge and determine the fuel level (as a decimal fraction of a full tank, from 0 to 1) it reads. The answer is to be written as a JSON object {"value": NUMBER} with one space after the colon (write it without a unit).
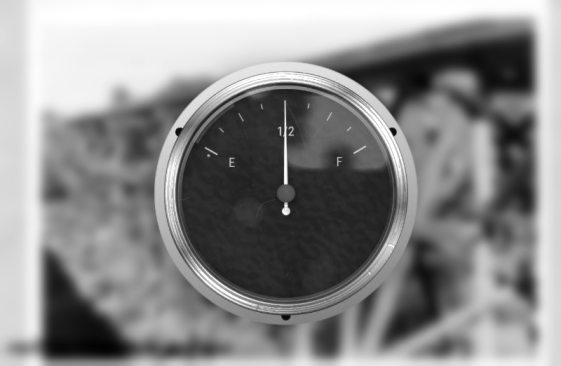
{"value": 0.5}
